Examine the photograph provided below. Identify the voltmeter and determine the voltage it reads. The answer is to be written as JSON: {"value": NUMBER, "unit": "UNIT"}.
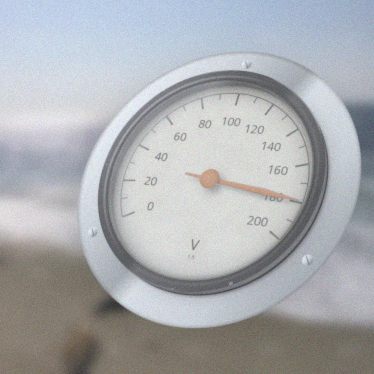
{"value": 180, "unit": "V"}
